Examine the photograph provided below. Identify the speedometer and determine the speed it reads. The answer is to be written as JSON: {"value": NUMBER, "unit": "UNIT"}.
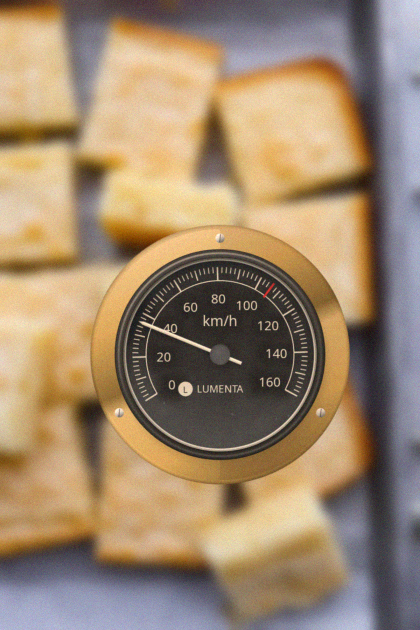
{"value": 36, "unit": "km/h"}
